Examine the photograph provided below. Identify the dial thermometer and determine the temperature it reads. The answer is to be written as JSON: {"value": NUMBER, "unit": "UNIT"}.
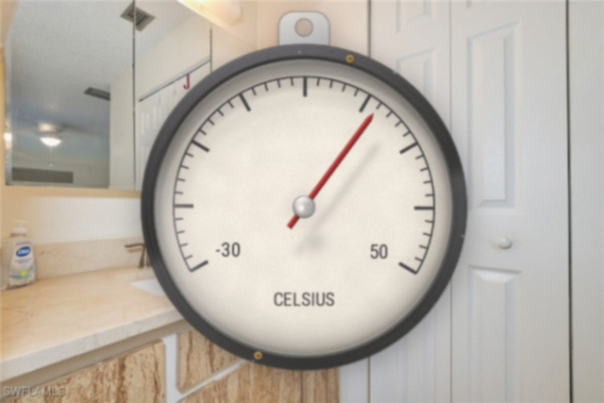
{"value": 22, "unit": "°C"}
